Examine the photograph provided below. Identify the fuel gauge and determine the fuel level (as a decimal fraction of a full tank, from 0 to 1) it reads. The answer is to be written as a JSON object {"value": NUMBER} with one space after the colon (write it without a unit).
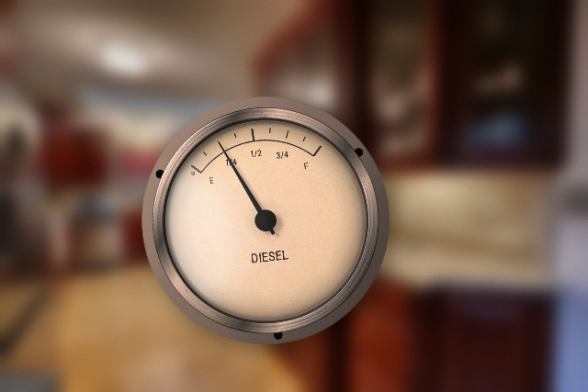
{"value": 0.25}
